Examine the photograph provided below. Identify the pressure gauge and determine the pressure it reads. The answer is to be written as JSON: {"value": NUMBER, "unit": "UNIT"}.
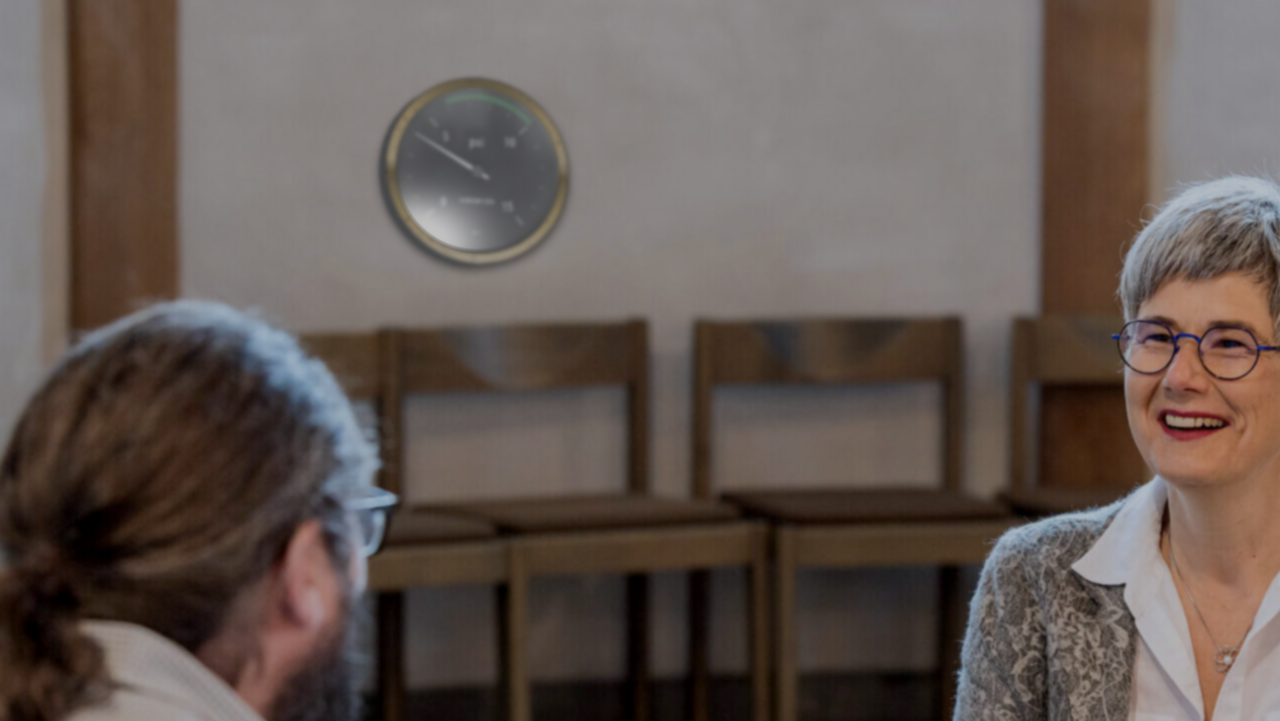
{"value": 4, "unit": "psi"}
